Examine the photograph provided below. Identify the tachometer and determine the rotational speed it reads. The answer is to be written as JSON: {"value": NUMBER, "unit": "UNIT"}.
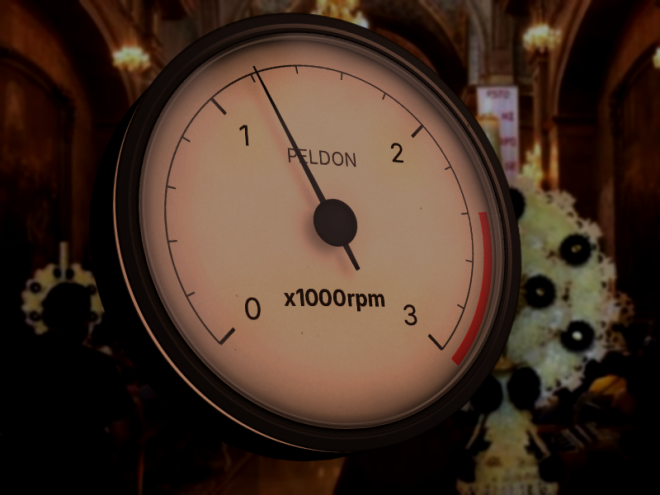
{"value": 1200, "unit": "rpm"}
